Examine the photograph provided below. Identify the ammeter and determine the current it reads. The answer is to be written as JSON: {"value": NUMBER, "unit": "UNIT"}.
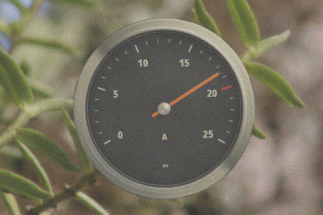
{"value": 18.5, "unit": "A"}
